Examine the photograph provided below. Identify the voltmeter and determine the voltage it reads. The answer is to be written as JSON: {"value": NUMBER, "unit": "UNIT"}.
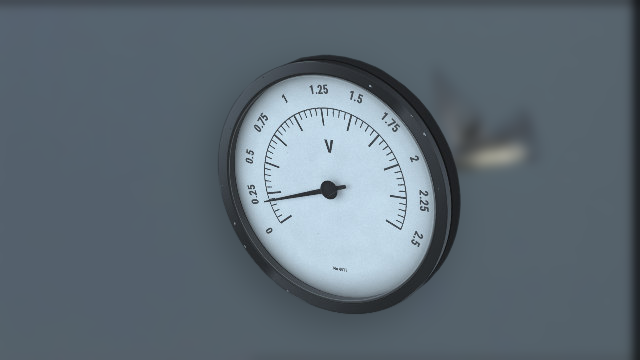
{"value": 0.2, "unit": "V"}
